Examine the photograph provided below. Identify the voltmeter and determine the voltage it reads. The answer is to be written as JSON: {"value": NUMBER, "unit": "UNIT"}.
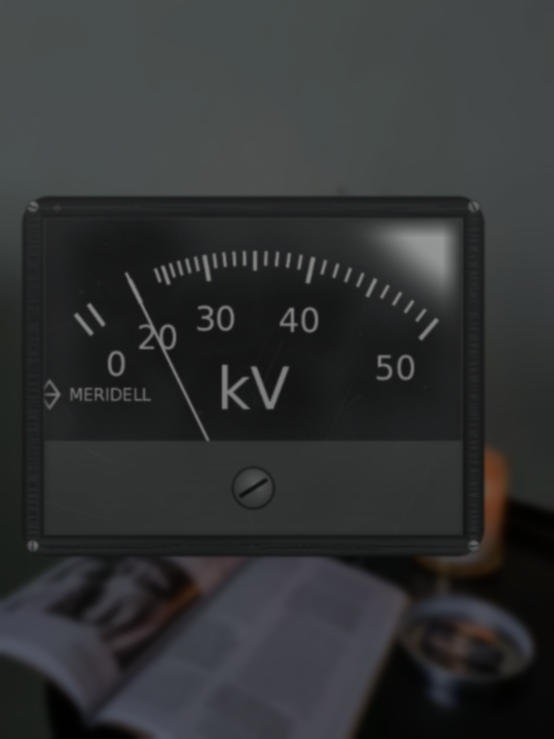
{"value": 20, "unit": "kV"}
